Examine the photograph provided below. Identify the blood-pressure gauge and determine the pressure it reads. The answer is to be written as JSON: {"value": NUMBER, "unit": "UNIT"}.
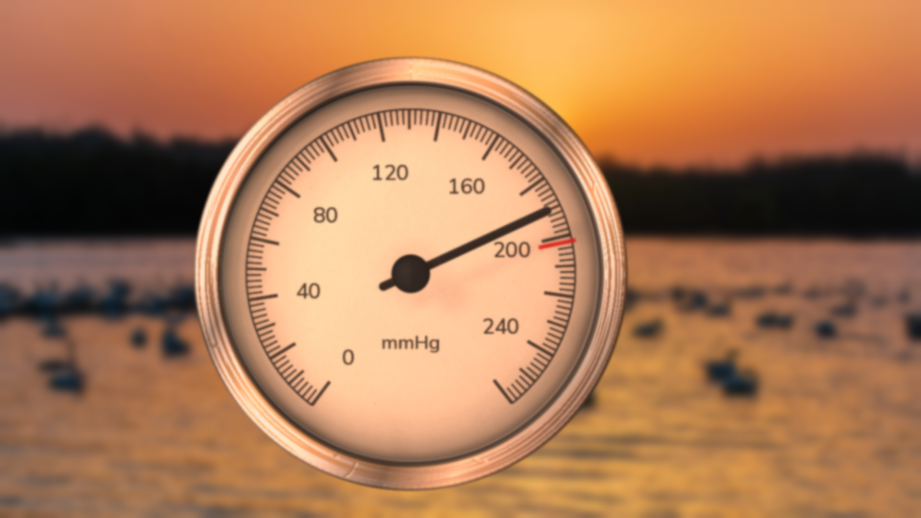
{"value": 190, "unit": "mmHg"}
